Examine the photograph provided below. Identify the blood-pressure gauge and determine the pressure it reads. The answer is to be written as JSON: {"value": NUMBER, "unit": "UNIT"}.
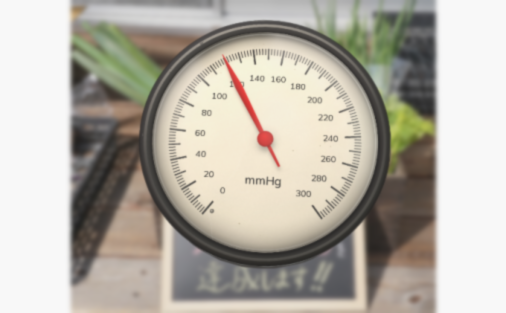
{"value": 120, "unit": "mmHg"}
